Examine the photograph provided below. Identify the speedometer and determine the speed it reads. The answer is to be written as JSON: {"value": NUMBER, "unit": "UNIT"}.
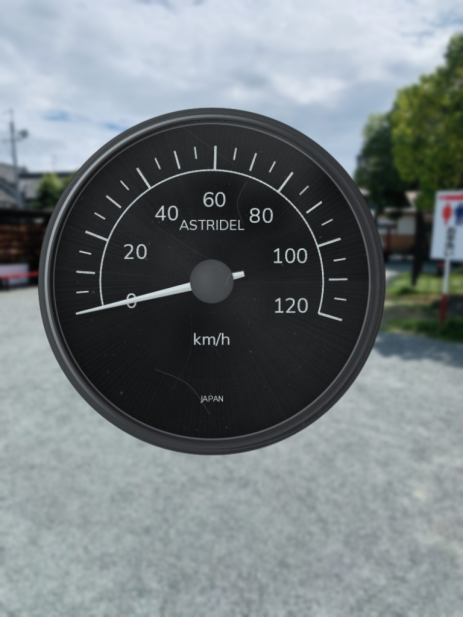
{"value": 0, "unit": "km/h"}
